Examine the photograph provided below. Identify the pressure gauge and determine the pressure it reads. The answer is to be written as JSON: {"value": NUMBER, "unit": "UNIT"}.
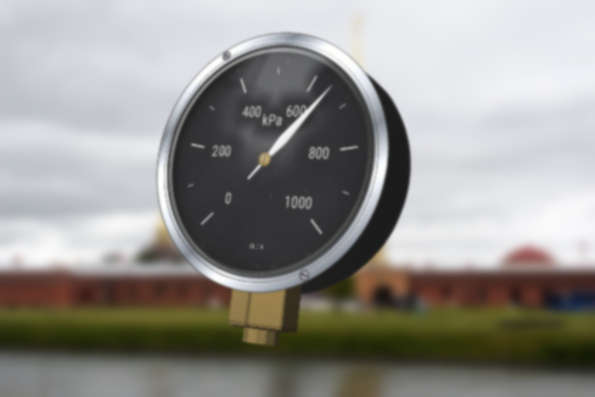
{"value": 650, "unit": "kPa"}
